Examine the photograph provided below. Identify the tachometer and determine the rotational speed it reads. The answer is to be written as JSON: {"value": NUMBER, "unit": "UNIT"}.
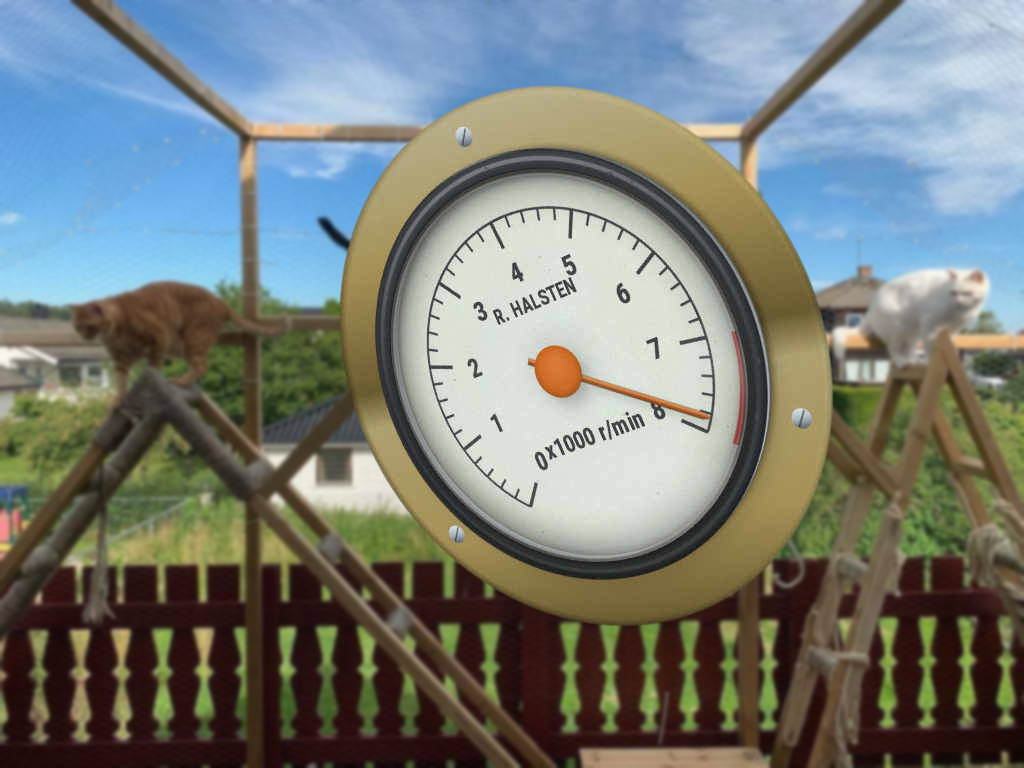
{"value": 7800, "unit": "rpm"}
